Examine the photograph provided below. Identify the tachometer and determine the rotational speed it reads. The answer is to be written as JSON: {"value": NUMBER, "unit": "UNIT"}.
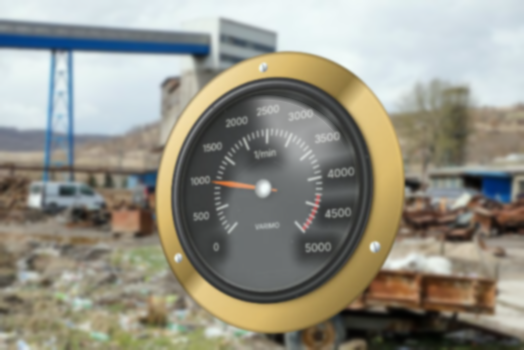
{"value": 1000, "unit": "rpm"}
